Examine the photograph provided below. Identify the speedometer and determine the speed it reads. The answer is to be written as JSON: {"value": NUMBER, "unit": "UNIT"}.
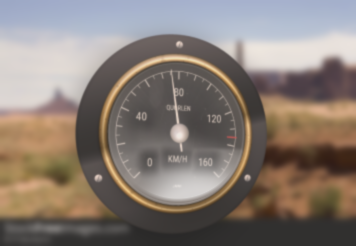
{"value": 75, "unit": "km/h"}
